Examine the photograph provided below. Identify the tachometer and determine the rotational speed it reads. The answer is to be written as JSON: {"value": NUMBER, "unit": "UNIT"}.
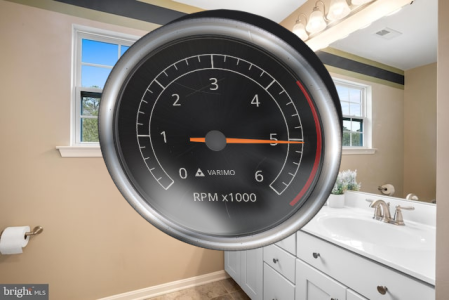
{"value": 5000, "unit": "rpm"}
